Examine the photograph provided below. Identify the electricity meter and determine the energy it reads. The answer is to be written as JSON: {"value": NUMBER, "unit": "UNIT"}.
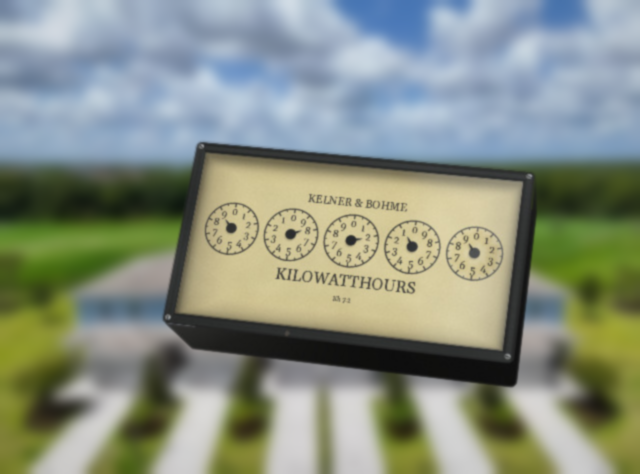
{"value": 88209, "unit": "kWh"}
